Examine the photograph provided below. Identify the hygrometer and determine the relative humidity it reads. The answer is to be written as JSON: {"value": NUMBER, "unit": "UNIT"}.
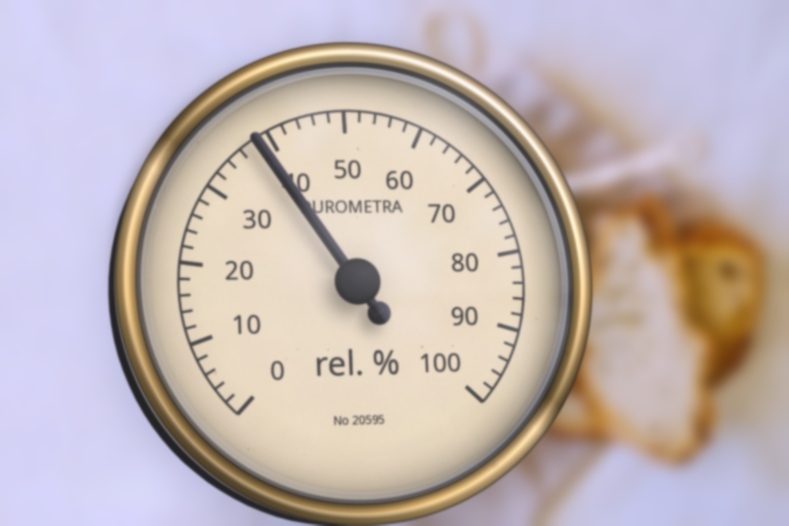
{"value": 38, "unit": "%"}
